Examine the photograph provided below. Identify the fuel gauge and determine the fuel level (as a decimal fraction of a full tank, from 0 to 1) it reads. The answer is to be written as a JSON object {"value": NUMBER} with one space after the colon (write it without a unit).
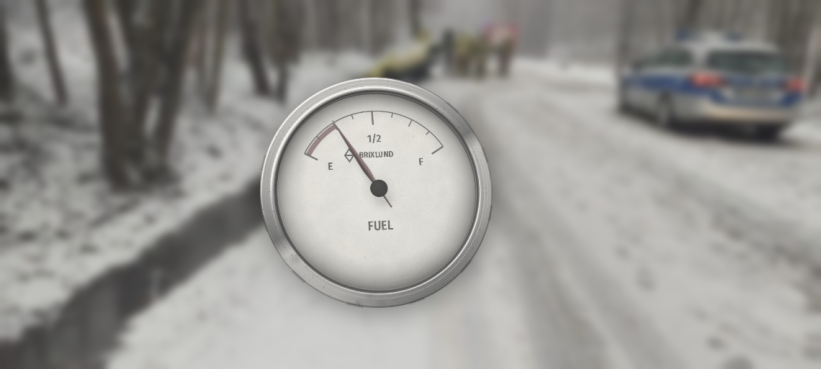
{"value": 0.25}
